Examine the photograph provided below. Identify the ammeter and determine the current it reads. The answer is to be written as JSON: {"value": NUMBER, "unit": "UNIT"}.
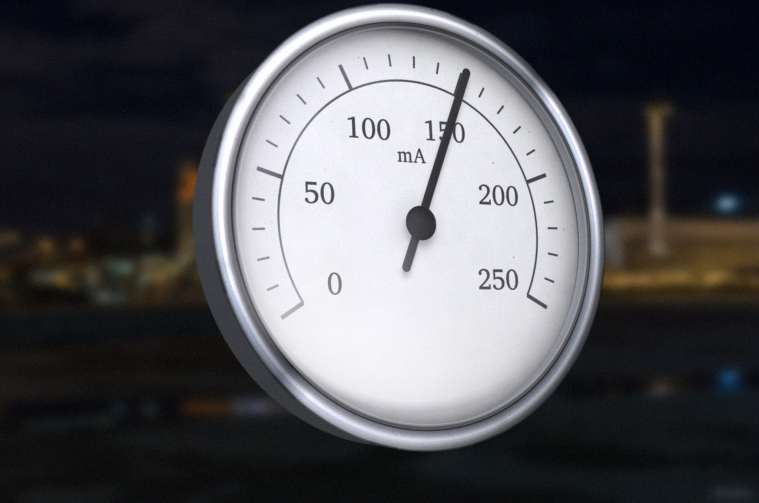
{"value": 150, "unit": "mA"}
